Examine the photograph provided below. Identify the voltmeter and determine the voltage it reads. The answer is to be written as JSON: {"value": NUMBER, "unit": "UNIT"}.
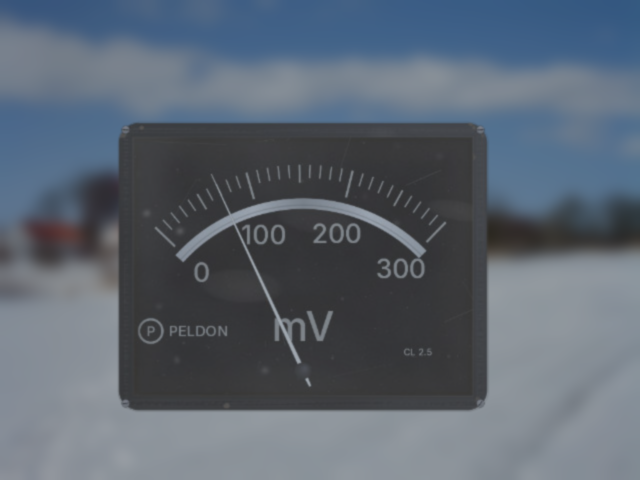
{"value": 70, "unit": "mV"}
